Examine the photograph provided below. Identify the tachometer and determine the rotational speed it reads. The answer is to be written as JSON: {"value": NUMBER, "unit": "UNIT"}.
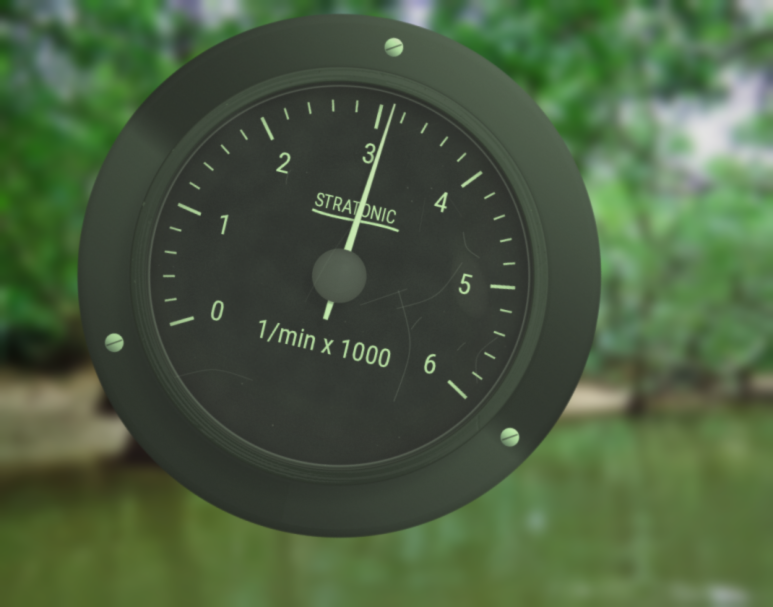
{"value": 3100, "unit": "rpm"}
